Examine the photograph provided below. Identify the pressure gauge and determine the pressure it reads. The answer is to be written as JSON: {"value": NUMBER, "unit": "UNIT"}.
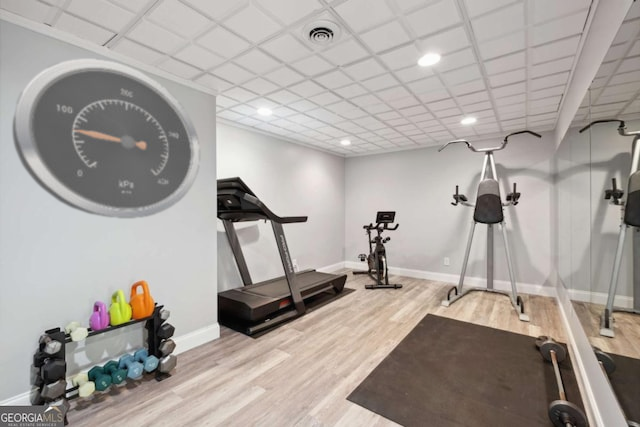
{"value": 70, "unit": "kPa"}
